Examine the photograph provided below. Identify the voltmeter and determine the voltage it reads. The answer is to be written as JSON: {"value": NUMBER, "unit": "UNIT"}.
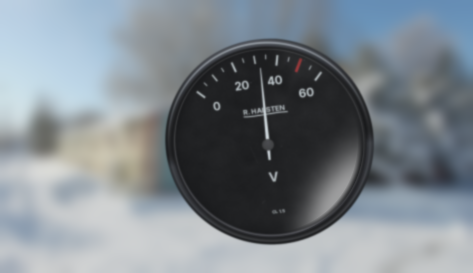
{"value": 32.5, "unit": "V"}
